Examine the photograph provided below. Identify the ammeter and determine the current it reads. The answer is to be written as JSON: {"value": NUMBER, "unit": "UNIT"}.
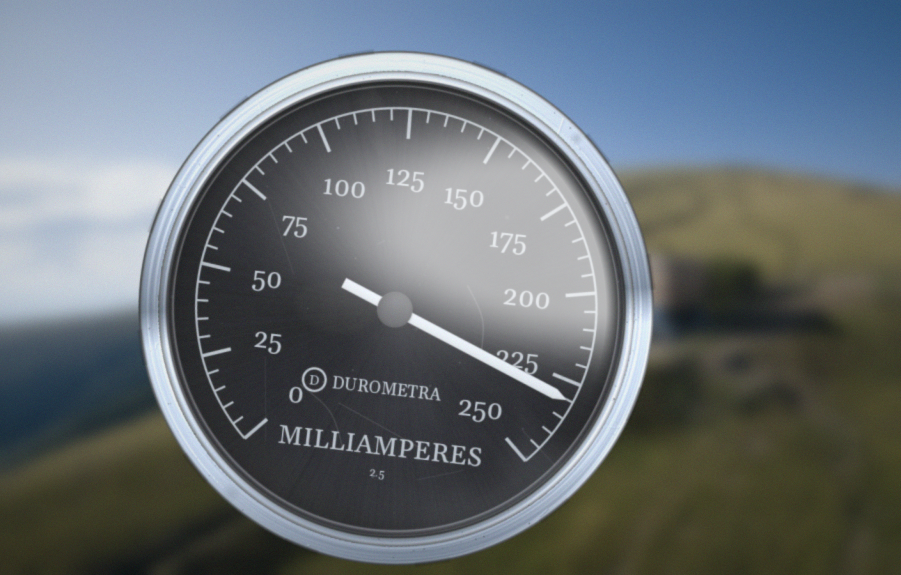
{"value": 230, "unit": "mA"}
